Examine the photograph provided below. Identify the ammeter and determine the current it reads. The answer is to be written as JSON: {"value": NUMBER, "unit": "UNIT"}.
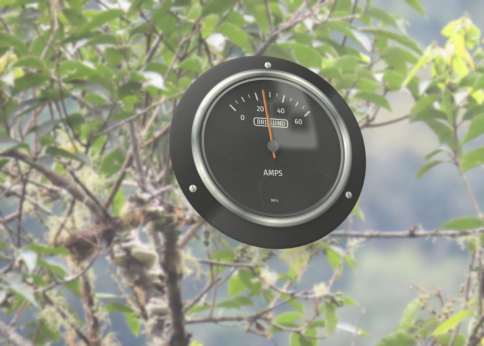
{"value": 25, "unit": "A"}
